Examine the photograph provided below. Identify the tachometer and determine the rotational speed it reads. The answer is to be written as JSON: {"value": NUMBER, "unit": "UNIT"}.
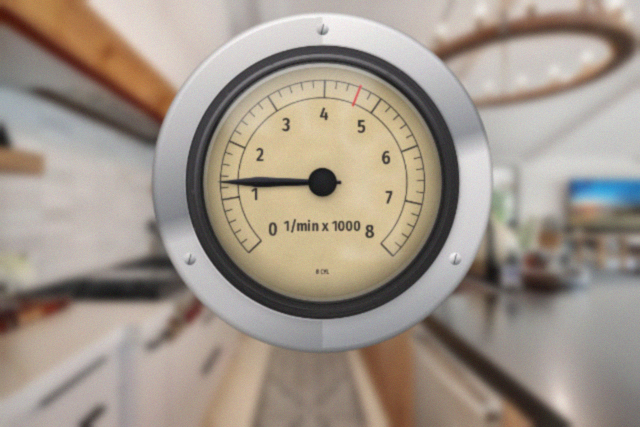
{"value": 1300, "unit": "rpm"}
